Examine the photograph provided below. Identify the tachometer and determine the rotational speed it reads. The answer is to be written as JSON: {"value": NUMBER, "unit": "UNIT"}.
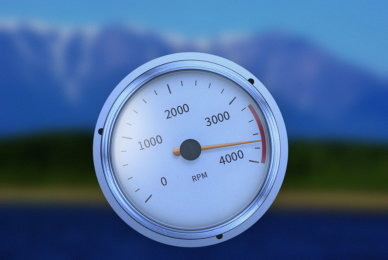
{"value": 3700, "unit": "rpm"}
